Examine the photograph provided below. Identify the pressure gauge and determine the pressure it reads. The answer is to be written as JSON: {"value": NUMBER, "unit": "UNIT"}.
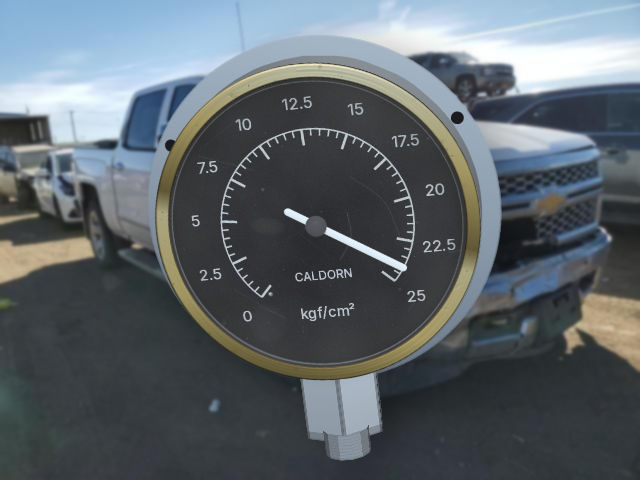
{"value": 24, "unit": "kg/cm²"}
